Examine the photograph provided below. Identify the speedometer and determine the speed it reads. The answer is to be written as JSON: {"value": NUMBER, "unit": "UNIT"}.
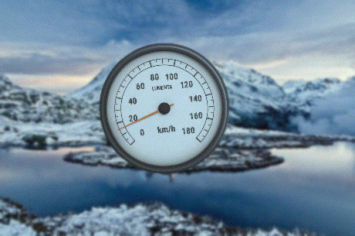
{"value": 15, "unit": "km/h"}
